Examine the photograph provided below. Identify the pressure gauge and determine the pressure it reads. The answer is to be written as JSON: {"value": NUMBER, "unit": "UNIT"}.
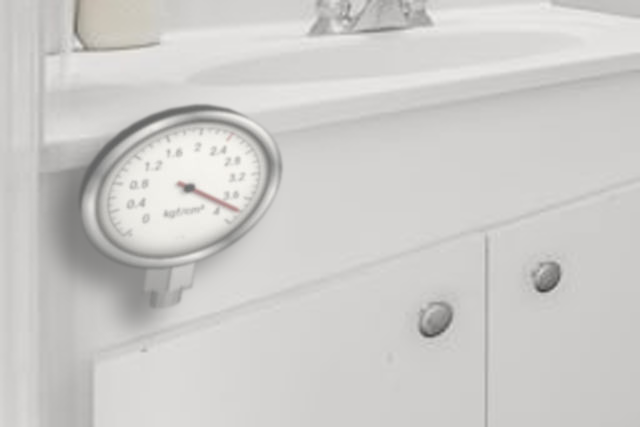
{"value": 3.8, "unit": "kg/cm²"}
